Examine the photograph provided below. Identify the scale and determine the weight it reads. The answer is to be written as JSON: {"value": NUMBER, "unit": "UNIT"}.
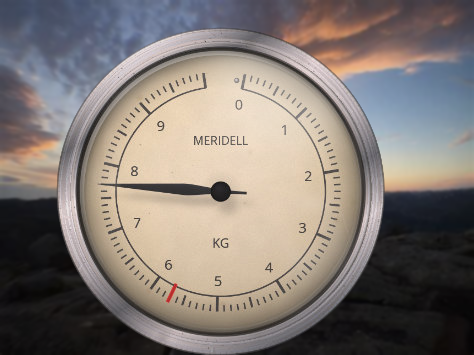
{"value": 7.7, "unit": "kg"}
